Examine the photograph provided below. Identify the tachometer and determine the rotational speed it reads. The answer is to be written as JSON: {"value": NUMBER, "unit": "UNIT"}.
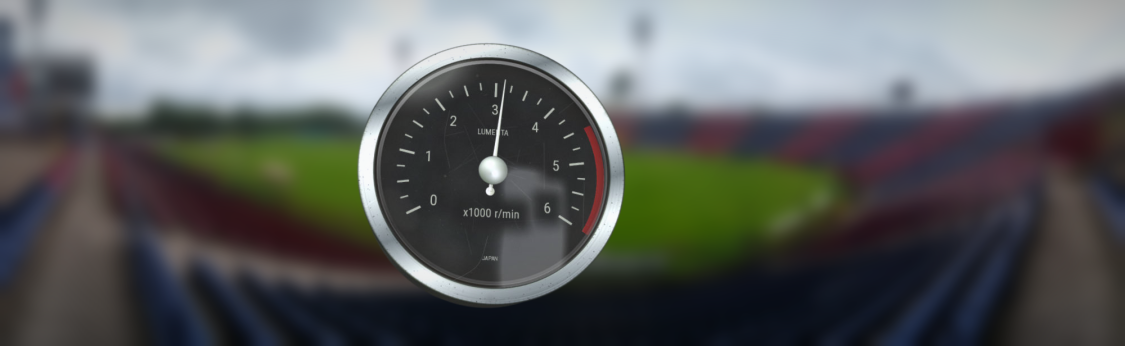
{"value": 3125, "unit": "rpm"}
